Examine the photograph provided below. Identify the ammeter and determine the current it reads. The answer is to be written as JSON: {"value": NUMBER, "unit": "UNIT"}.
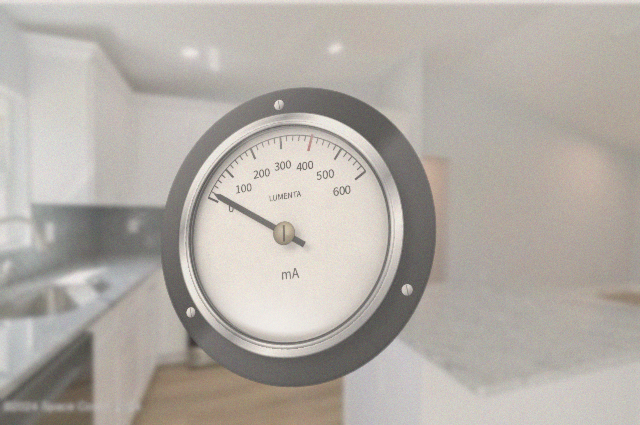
{"value": 20, "unit": "mA"}
